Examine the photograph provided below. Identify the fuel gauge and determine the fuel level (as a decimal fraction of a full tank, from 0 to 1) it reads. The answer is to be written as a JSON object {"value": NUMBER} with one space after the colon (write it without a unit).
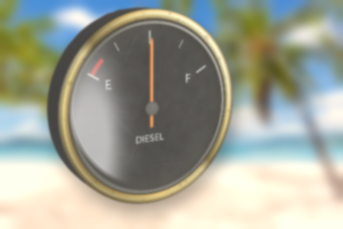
{"value": 0.5}
